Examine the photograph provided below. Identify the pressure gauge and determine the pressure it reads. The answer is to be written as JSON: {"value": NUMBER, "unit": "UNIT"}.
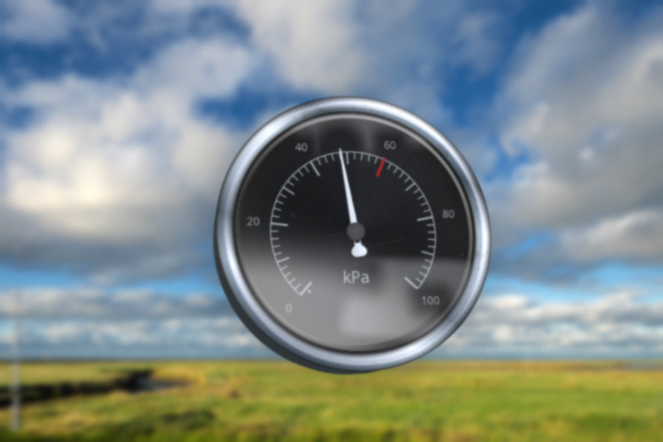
{"value": 48, "unit": "kPa"}
